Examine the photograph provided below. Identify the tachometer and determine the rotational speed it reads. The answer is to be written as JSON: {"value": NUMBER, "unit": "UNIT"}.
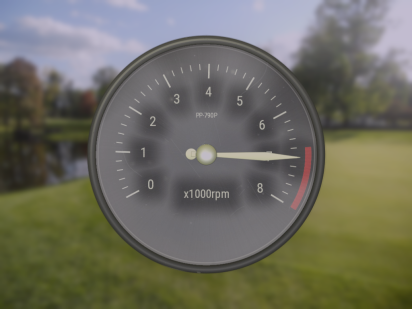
{"value": 7000, "unit": "rpm"}
